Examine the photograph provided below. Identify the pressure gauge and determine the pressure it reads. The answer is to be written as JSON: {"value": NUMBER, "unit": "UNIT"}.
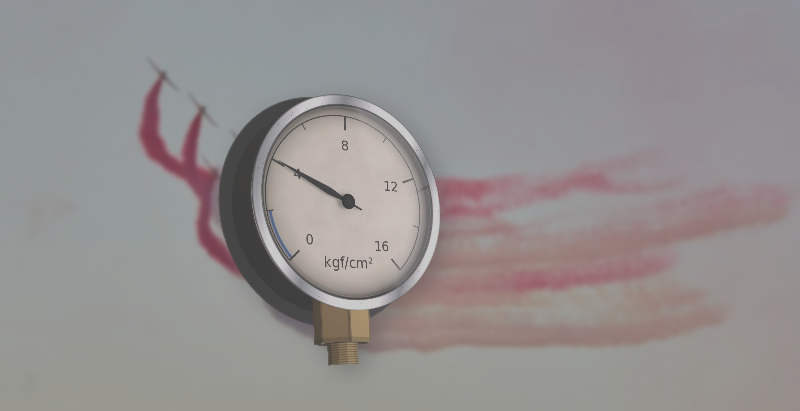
{"value": 4, "unit": "kg/cm²"}
